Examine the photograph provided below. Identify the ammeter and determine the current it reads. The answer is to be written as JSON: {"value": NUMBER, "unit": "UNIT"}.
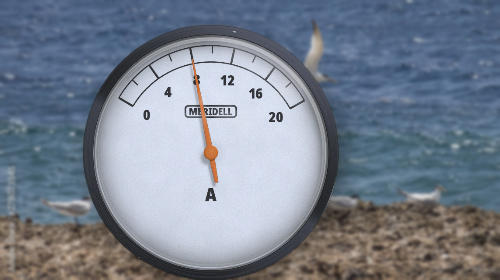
{"value": 8, "unit": "A"}
